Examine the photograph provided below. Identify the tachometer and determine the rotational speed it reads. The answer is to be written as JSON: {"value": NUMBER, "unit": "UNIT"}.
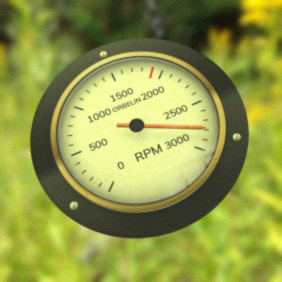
{"value": 2800, "unit": "rpm"}
